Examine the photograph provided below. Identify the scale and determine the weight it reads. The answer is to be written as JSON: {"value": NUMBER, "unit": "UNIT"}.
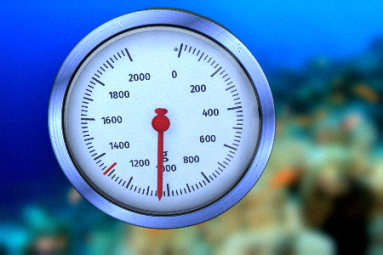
{"value": 1040, "unit": "g"}
